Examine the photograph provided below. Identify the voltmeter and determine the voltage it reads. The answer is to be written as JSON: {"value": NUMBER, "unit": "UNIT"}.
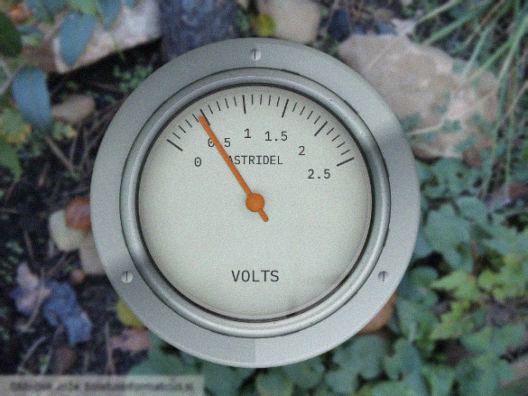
{"value": 0.45, "unit": "V"}
